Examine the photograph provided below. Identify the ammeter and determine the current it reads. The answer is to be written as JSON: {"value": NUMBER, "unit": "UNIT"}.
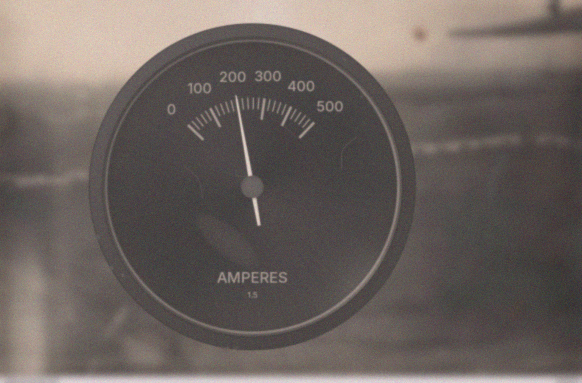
{"value": 200, "unit": "A"}
